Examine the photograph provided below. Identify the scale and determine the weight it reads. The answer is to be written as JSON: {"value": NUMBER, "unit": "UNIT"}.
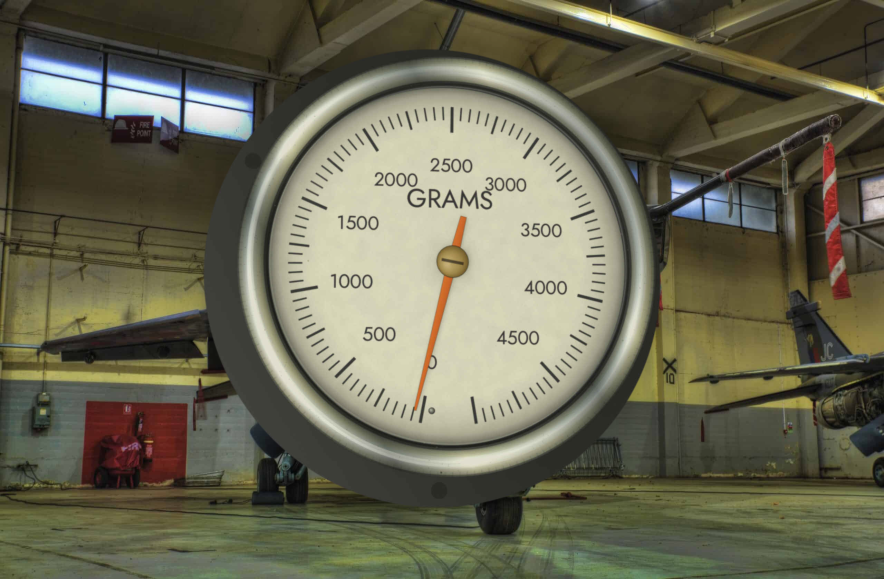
{"value": 50, "unit": "g"}
